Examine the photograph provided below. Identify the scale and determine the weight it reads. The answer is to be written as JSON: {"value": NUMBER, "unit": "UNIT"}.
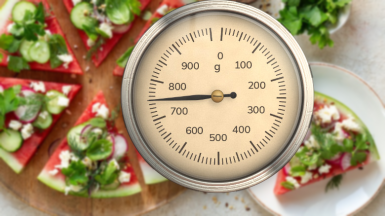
{"value": 750, "unit": "g"}
